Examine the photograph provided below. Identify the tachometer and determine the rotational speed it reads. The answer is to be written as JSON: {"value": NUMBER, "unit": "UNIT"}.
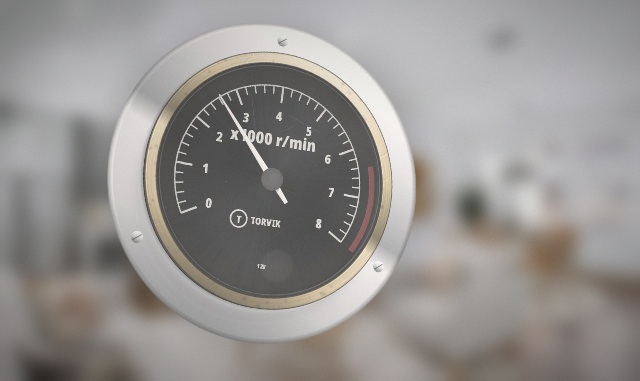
{"value": 2600, "unit": "rpm"}
